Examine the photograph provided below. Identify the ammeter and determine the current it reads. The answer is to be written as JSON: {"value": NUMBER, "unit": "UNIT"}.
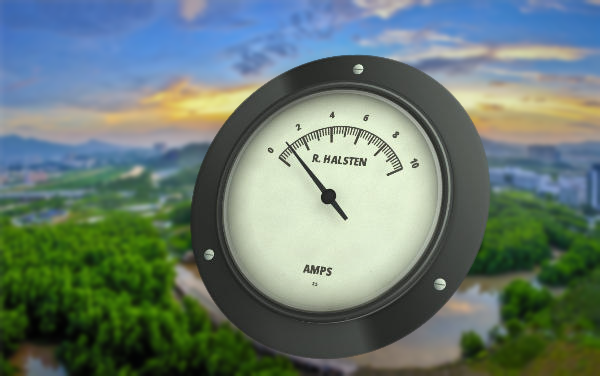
{"value": 1, "unit": "A"}
